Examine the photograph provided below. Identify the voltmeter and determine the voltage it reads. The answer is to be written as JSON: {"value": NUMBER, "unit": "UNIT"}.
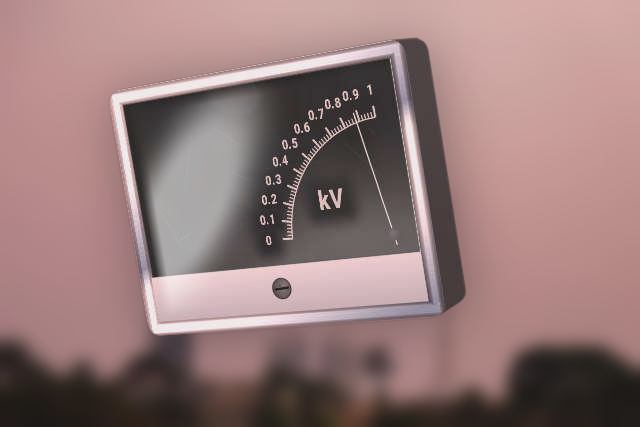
{"value": 0.9, "unit": "kV"}
